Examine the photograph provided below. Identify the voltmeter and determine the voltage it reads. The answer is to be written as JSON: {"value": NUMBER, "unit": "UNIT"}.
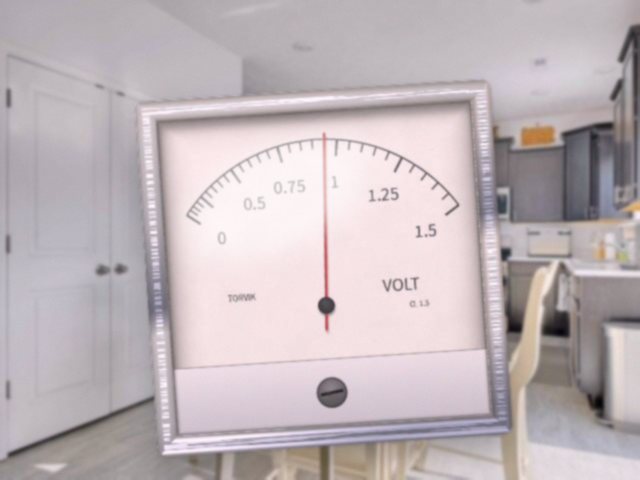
{"value": 0.95, "unit": "V"}
